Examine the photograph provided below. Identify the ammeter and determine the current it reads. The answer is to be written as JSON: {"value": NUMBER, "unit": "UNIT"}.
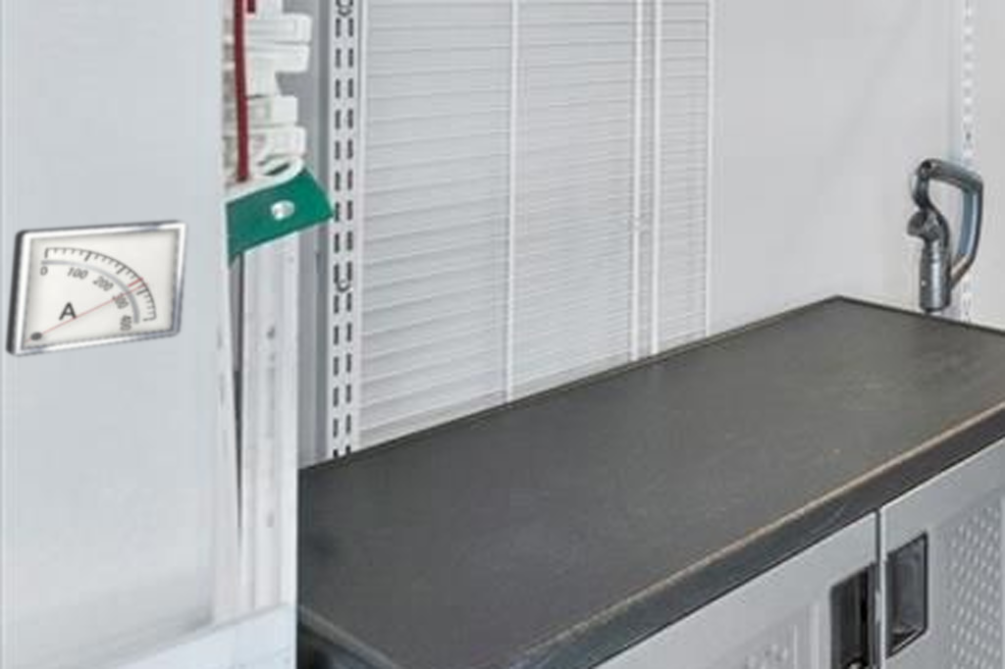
{"value": 280, "unit": "A"}
